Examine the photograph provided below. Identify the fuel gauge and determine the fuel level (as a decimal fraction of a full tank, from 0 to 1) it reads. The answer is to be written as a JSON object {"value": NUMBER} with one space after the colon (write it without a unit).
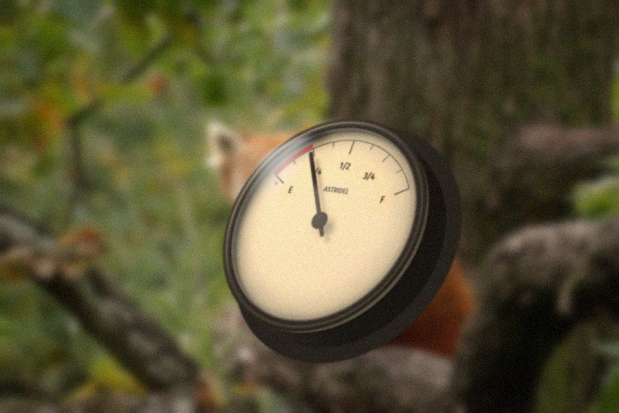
{"value": 0.25}
